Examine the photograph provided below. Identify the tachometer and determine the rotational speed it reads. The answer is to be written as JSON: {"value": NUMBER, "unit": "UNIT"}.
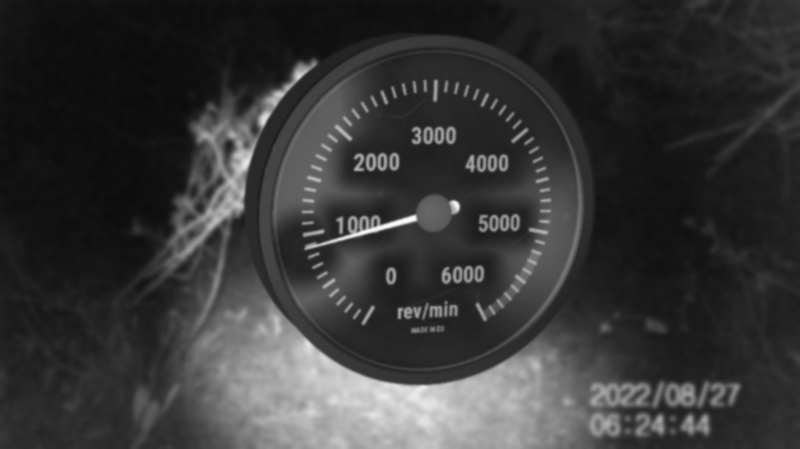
{"value": 900, "unit": "rpm"}
